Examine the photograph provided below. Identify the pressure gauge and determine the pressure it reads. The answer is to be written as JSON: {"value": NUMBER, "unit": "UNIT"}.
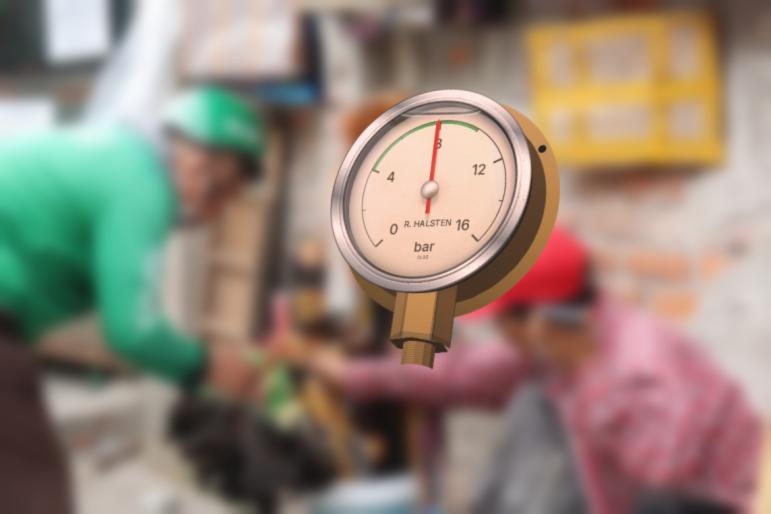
{"value": 8, "unit": "bar"}
